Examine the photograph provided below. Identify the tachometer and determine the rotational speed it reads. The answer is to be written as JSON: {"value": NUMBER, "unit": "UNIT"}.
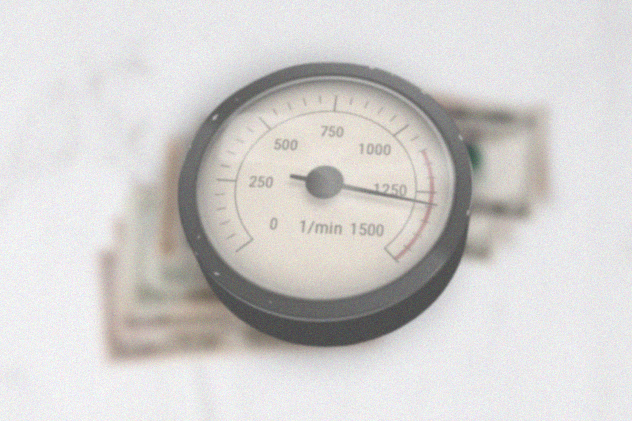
{"value": 1300, "unit": "rpm"}
